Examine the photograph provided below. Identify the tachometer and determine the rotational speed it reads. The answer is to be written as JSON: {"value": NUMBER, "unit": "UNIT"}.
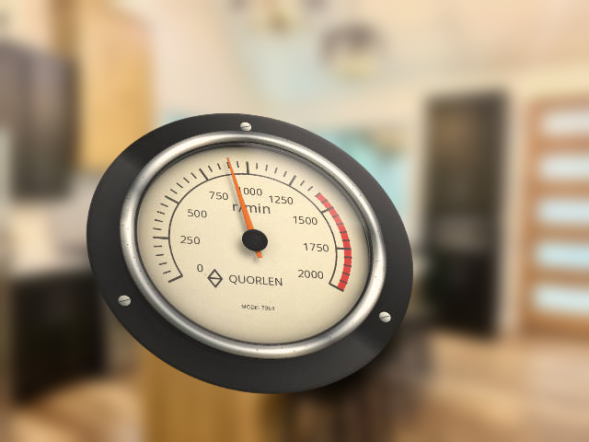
{"value": 900, "unit": "rpm"}
